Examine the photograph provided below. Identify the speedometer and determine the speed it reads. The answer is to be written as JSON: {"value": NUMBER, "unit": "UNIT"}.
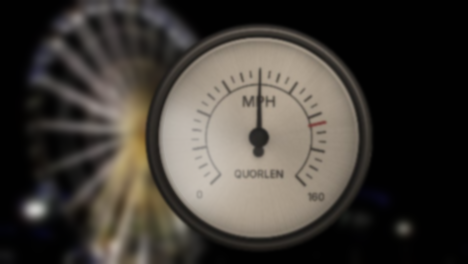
{"value": 80, "unit": "mph"}
